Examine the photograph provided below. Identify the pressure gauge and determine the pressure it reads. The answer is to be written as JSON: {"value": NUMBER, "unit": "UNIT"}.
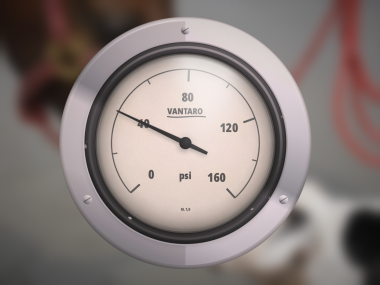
{"value": 40, "unit": "psi"}
